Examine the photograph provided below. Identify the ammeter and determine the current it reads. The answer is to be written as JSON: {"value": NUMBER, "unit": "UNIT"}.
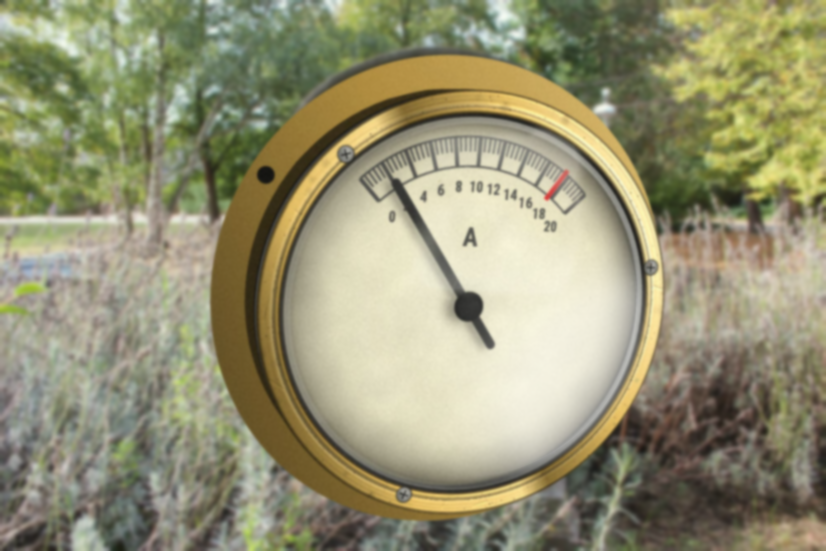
{"value": 2, "unit": "A"}
